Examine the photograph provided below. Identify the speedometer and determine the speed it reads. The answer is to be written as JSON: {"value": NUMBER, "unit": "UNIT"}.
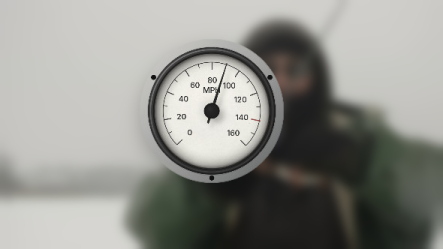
{"value": 90, "unit": "mph"}
